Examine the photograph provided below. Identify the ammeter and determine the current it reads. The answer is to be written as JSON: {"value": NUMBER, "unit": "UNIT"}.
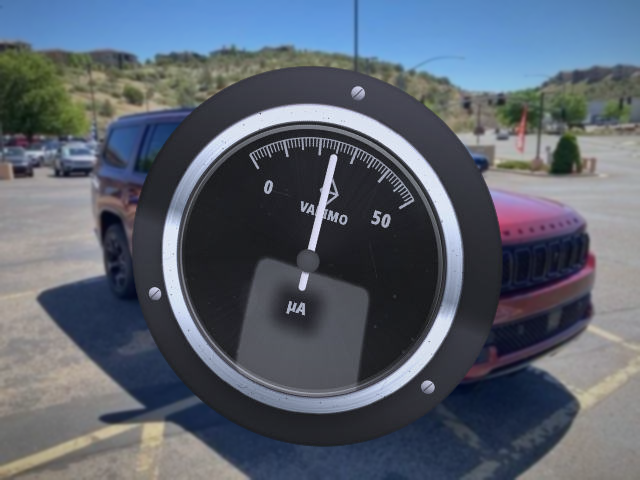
{"value": 25, "unit": "µA"}
